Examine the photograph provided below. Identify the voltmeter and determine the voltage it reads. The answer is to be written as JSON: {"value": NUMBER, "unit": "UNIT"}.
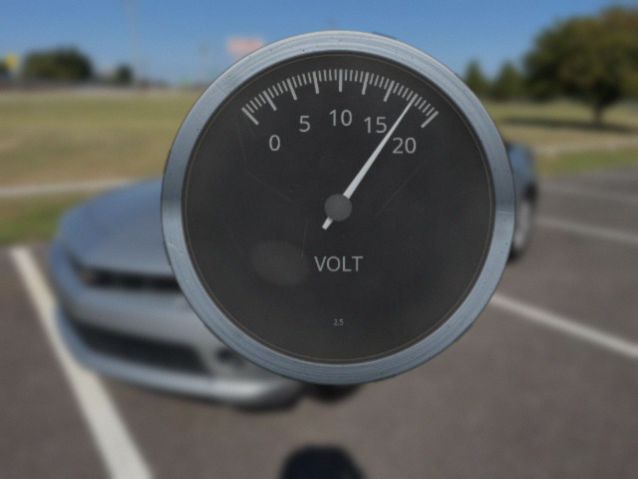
{"value": 17.5, "unit": "V"}
